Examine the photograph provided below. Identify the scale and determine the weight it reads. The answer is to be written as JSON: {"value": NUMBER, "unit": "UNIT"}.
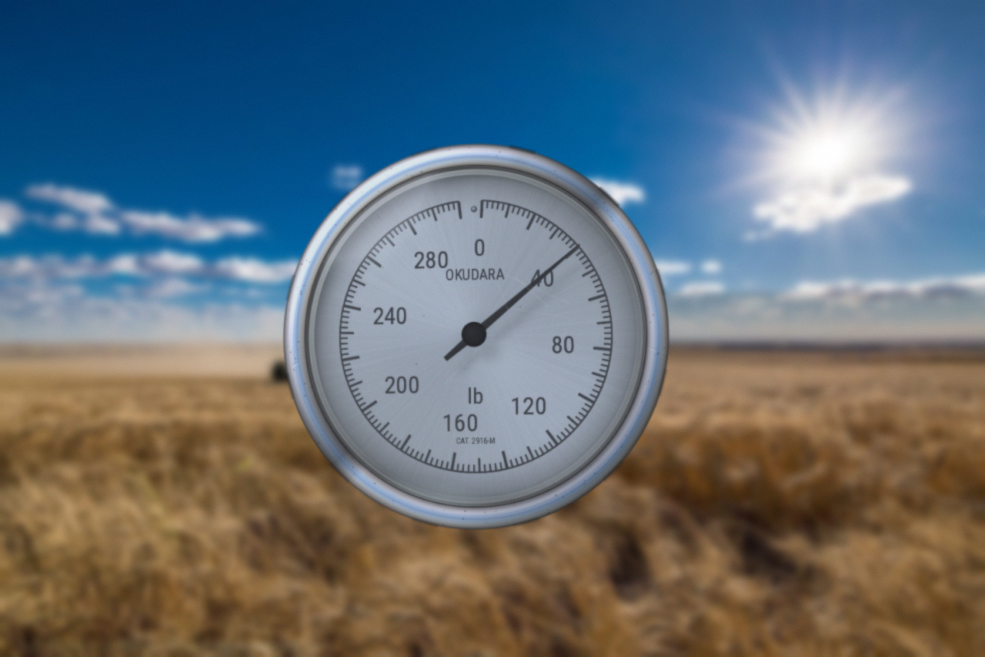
{"value": 40, "unit": "lb"}
